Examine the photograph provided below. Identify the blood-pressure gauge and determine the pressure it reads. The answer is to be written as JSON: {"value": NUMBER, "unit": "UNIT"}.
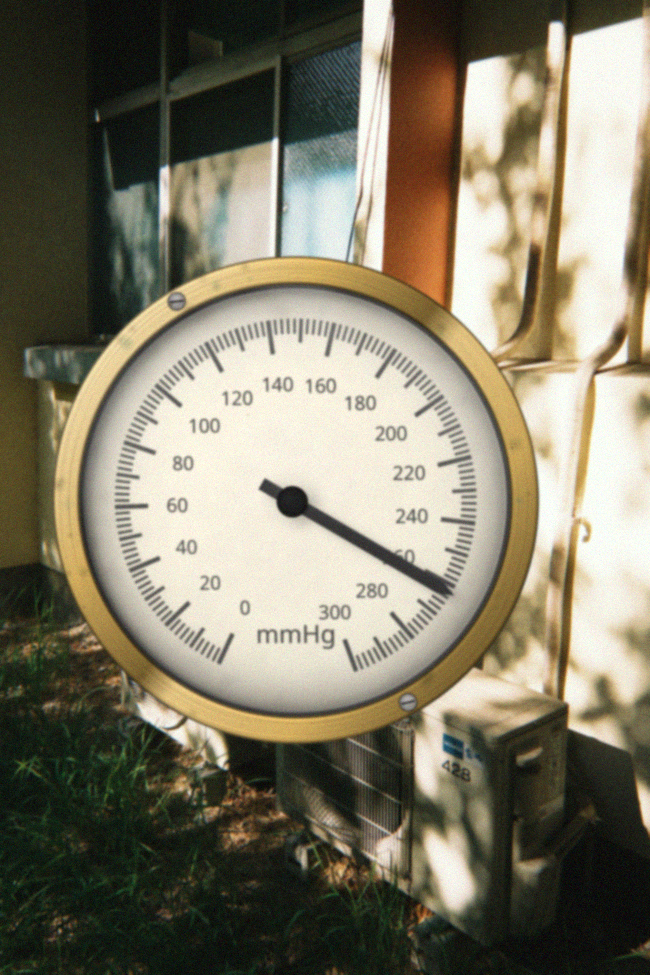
{"value": 262, "unit": "mmHg"}
